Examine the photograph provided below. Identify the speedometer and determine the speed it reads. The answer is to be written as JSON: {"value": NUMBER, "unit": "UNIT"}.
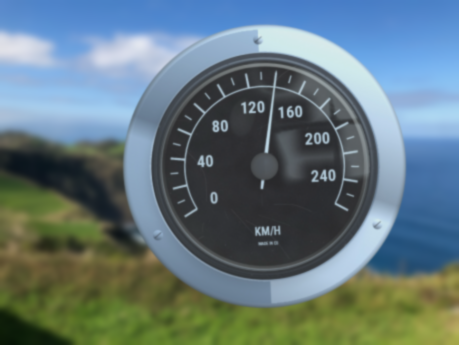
{"value": 140, "unit": "km/h"}
